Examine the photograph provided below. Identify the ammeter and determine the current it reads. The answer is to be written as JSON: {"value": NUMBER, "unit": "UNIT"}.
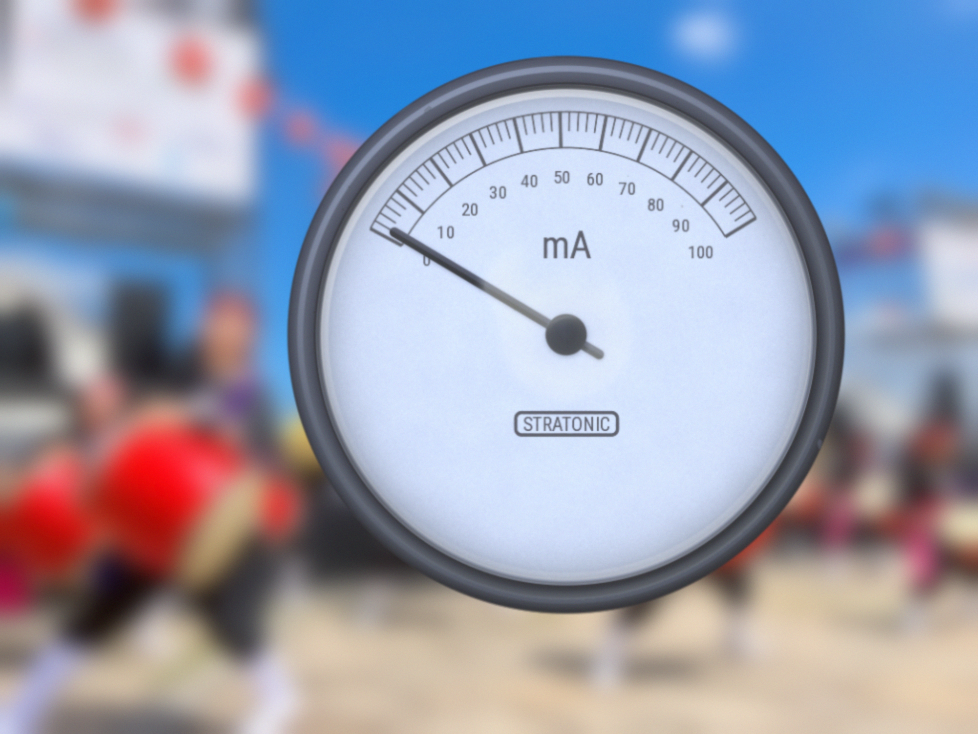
{"value": 2, "unit": "mA"}
